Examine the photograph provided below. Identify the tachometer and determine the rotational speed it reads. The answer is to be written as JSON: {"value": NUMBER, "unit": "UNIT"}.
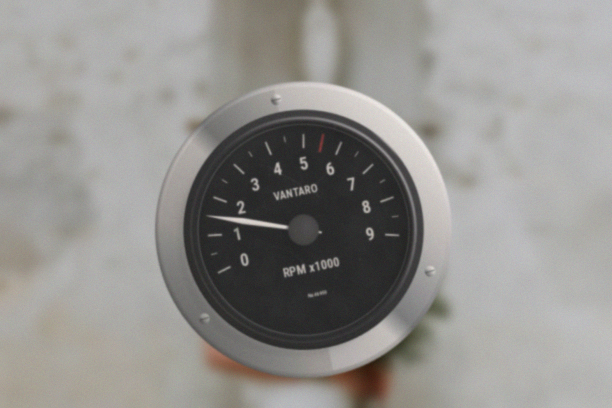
{"value": 1500, "unit": "rpm"}
